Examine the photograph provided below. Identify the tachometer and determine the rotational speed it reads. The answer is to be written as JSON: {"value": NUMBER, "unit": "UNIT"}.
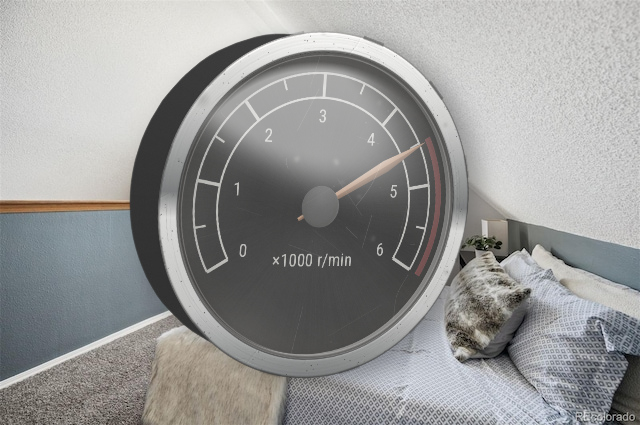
{"value": 4500, "unit": "rpm"}
